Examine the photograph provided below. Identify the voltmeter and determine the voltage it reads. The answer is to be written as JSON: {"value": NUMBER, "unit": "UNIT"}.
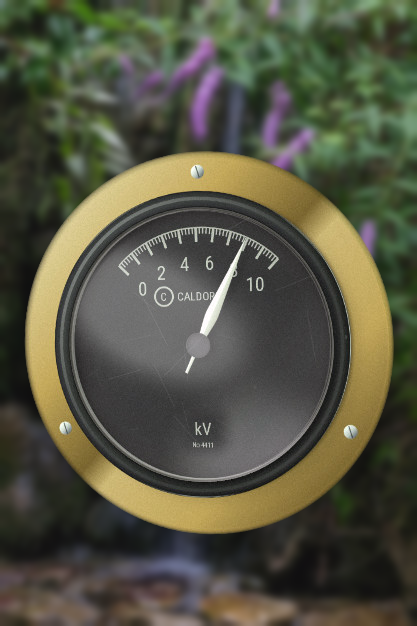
{"value": 8, "unit": "kV"}
